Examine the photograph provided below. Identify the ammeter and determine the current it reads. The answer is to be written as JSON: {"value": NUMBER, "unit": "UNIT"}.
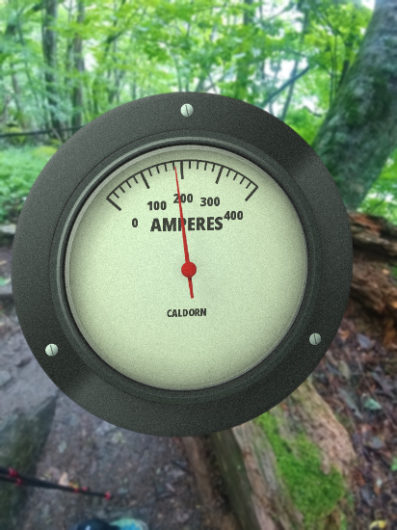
{"value": 180, "unit": "A"}
